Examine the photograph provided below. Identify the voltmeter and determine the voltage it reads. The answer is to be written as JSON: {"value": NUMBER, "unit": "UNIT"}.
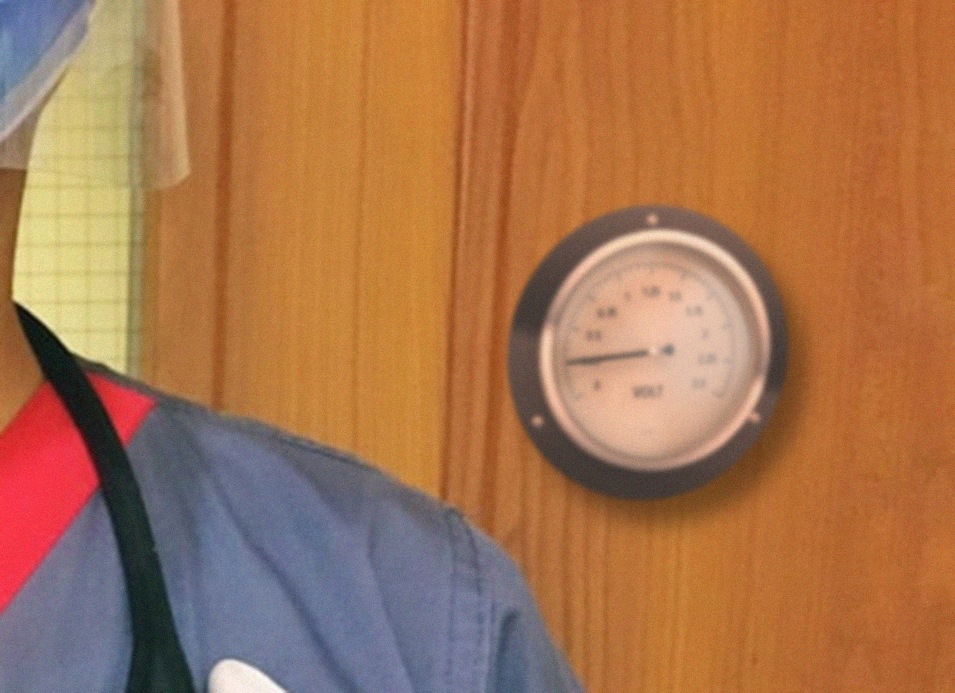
{"value": 0.25, "unit": "V"}
